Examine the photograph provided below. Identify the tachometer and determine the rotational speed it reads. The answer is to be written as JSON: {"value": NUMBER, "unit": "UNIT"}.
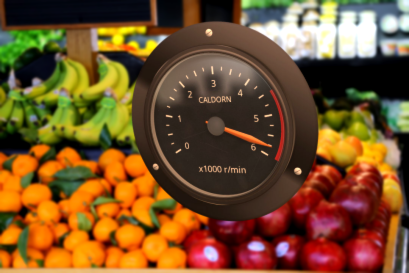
{"value": 5750, "unit": "rpm"}
